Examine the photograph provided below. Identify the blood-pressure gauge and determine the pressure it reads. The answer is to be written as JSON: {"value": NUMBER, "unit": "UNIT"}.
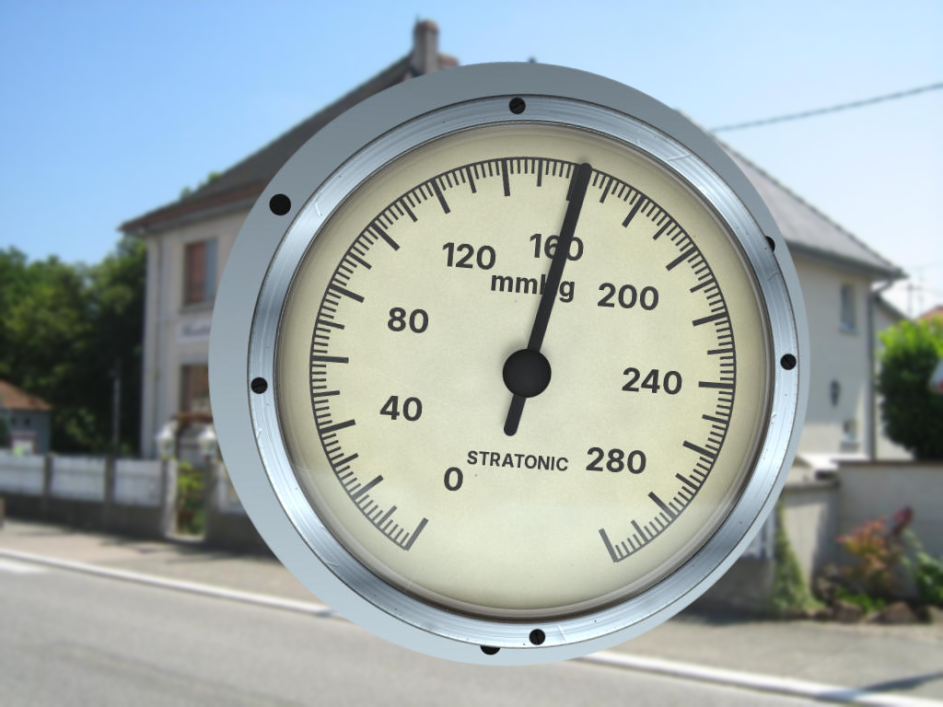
{"value": 162, "unit": "mmHg"}
